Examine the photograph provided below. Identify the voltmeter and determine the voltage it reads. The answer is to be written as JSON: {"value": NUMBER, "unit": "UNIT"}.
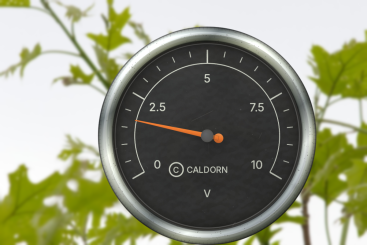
{"value": 1.75, "unit": "V"}
